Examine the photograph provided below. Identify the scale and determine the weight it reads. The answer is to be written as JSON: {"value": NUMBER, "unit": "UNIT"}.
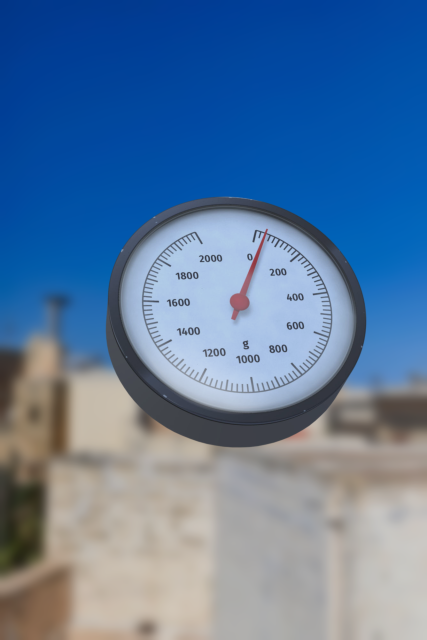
{"value": 40, "unit": "g"}
